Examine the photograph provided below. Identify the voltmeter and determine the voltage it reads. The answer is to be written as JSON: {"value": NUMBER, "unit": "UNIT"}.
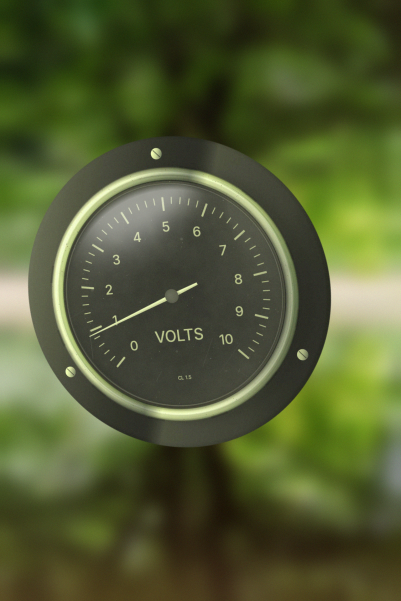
{"value": 0.9, "unit": "V"}
